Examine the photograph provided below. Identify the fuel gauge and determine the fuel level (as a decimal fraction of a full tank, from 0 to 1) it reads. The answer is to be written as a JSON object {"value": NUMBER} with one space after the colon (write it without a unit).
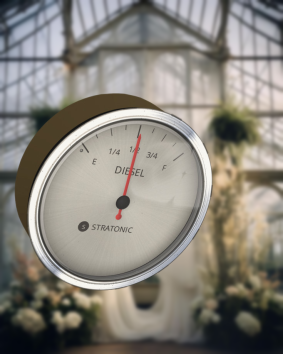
{"value": 0.5}
